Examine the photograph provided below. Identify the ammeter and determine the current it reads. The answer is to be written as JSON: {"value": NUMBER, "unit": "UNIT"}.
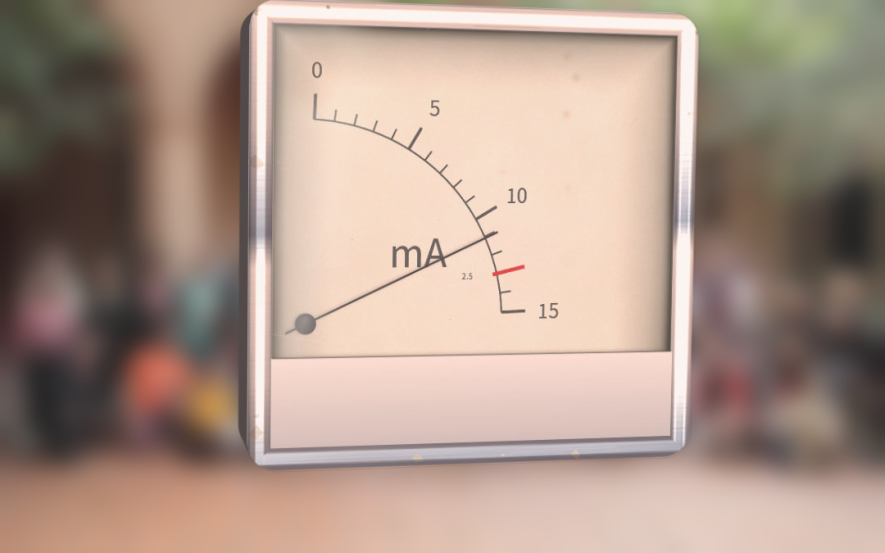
{"value": 11, "unit": "mA"}
